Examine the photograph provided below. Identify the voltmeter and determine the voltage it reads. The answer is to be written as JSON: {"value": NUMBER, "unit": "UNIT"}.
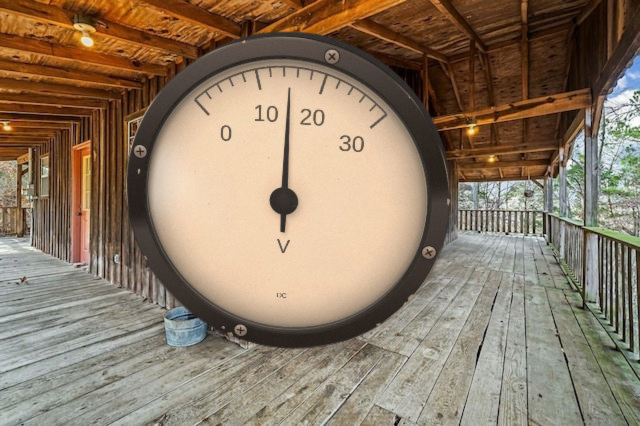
{"value": 15, "unit": "V"}
